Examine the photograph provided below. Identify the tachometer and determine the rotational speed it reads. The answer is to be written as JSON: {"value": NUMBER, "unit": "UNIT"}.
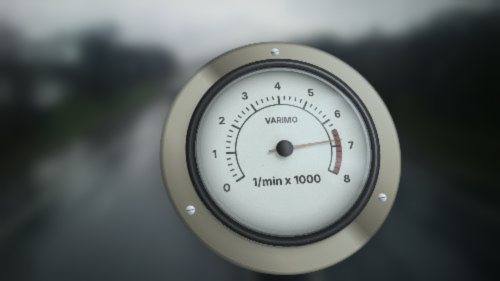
{"value": 6800, "unit": "rpm"}
